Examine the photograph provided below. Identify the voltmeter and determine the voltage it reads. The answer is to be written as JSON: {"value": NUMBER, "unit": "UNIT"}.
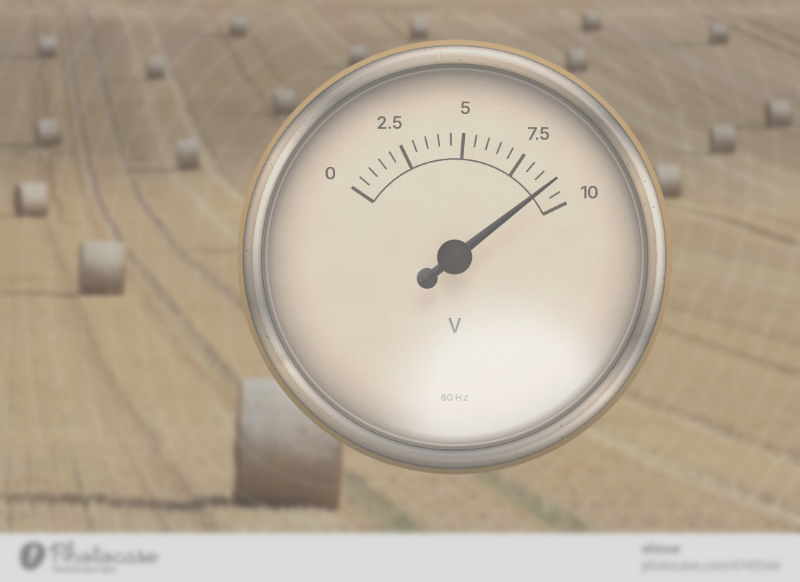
{"value": 9, "unit": "V"}
